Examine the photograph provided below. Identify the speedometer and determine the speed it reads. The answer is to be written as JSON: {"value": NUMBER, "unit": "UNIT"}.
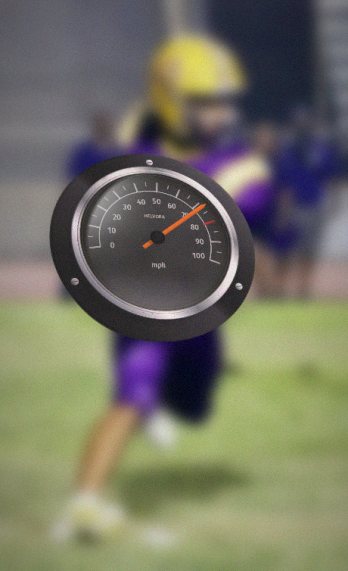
{"value": 72.5, "unit": "mph"}
